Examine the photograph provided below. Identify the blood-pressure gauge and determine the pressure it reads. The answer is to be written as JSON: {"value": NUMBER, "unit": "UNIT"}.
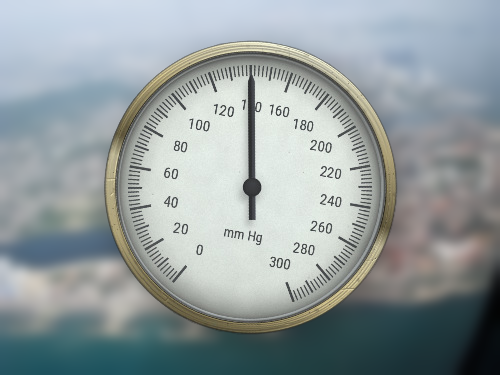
{"value": 140, "unit": "mmHg"}
